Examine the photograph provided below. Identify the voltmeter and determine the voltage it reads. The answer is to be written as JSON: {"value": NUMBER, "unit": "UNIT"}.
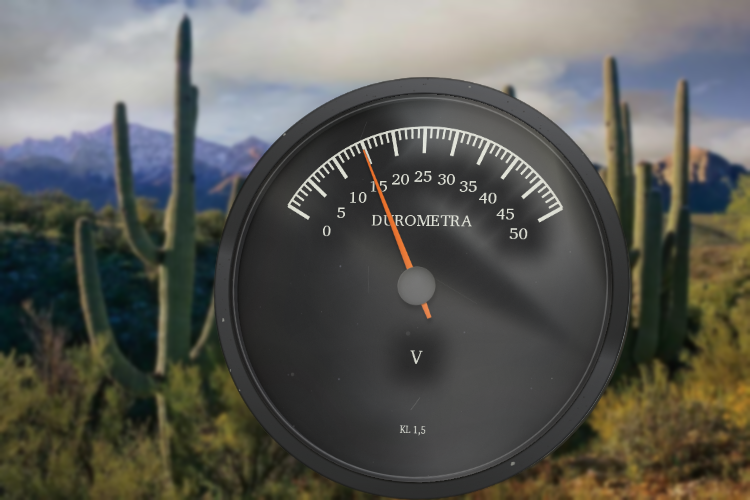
{"value": 15, "unit": "V"}
